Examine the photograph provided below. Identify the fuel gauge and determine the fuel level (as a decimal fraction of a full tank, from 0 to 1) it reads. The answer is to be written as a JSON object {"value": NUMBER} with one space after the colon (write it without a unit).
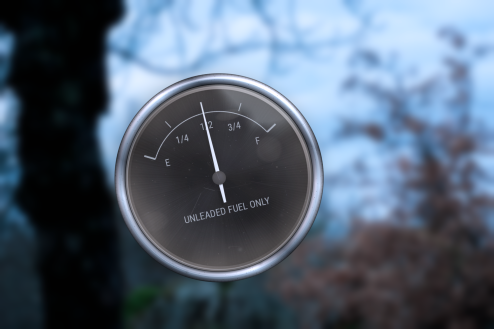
{"value": 0.5}
